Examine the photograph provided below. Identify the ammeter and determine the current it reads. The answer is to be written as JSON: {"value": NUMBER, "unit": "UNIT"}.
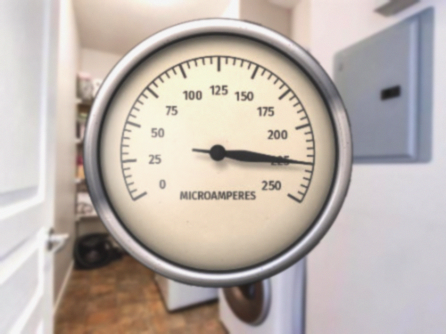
{"value": 225, "unit": "µA"}
